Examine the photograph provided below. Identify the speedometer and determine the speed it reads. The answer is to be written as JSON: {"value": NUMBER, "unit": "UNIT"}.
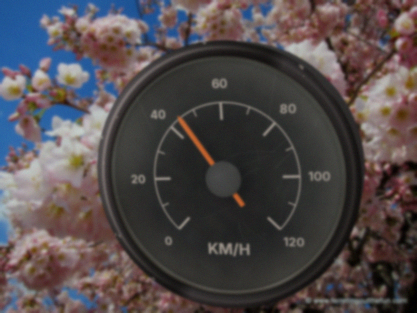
{"value": 45, "unit": "km/h"}
